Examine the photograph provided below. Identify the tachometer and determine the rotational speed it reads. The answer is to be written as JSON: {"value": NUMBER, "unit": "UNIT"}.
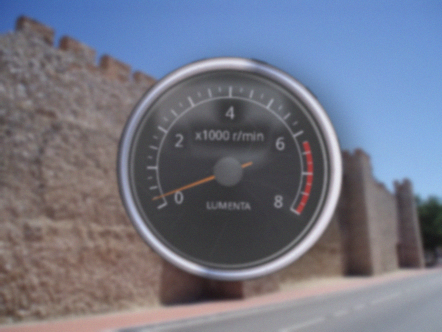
{"value": 250, "unit": "rpm"}
